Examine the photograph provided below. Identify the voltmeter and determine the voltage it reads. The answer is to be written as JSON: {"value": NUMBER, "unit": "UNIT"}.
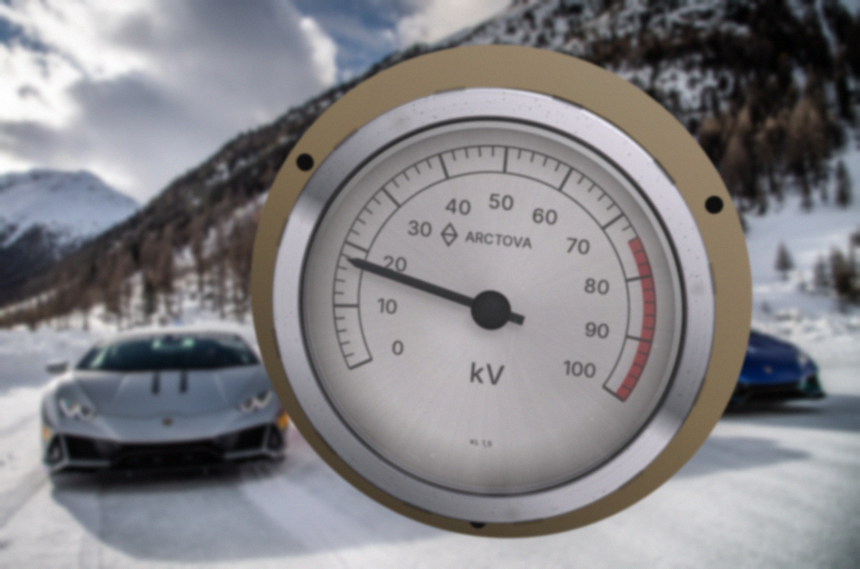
{"value": 18, "unit": "kV"}
